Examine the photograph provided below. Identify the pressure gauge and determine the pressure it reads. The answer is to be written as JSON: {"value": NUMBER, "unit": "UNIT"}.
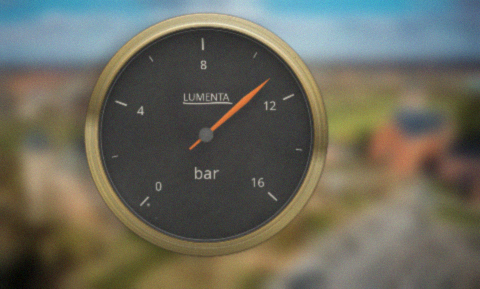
{"value": 11, "unit": "bar"}
